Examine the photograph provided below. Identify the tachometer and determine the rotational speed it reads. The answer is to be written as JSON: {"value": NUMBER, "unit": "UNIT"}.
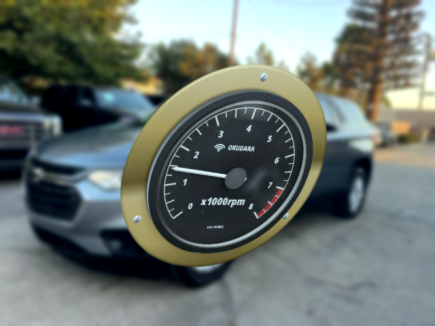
{"value": 1500, "unit": "rpm"}
